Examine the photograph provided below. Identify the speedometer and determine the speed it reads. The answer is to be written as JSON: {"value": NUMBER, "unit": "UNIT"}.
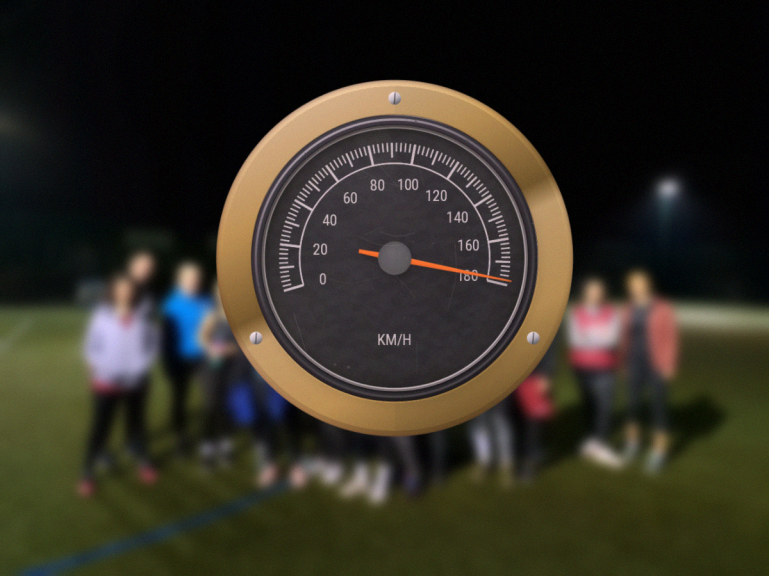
{"value": 178, "unit": "km/h"}
